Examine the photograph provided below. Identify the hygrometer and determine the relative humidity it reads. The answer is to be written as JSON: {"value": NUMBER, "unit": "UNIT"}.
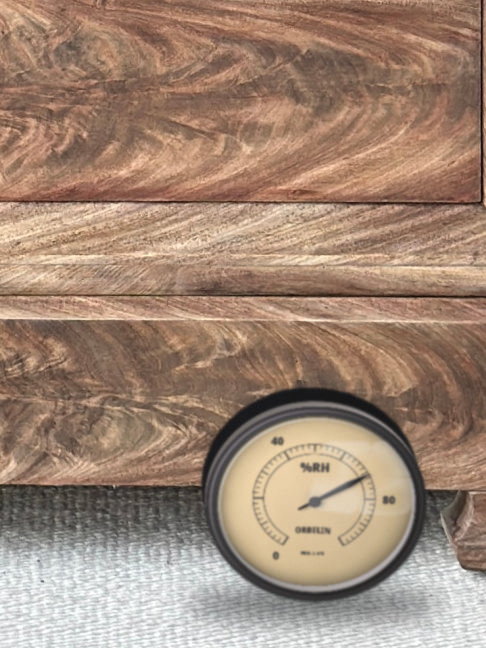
{"value": 70, "unit": "%"}
